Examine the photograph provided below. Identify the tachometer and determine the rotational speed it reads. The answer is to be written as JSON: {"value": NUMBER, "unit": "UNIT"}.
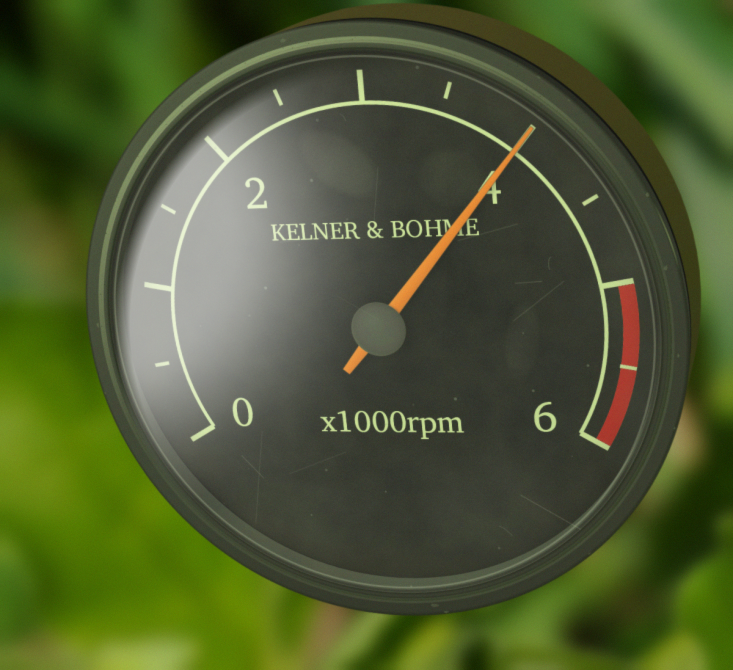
{"value": 4000, "unit": "rpm"}
